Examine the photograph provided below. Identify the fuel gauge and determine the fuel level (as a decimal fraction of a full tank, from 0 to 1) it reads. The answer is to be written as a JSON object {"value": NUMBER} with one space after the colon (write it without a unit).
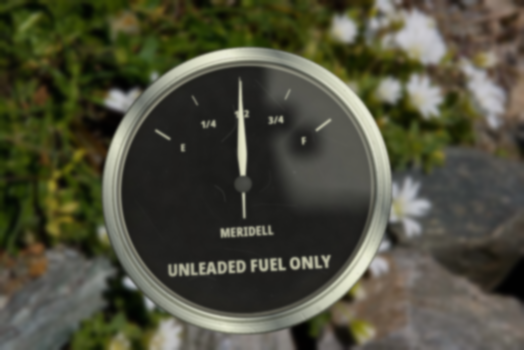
{"value": 0.5}
